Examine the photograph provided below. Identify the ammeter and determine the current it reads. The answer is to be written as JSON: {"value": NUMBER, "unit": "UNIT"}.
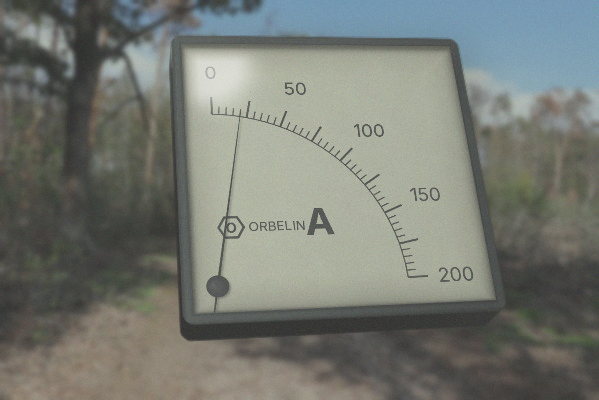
{"value": 20, "unit": "A"}
